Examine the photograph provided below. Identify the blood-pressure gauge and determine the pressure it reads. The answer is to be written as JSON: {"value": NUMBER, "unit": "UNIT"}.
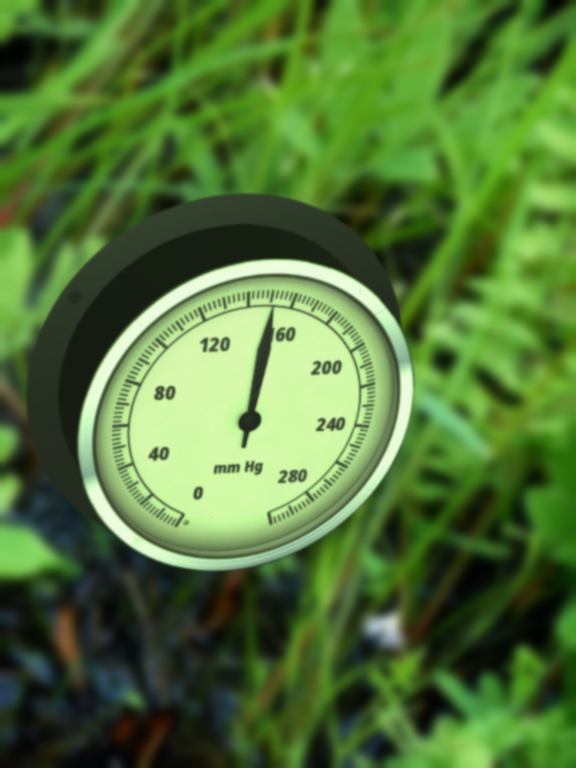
{"value": 150, "unit": "mmHg"}
